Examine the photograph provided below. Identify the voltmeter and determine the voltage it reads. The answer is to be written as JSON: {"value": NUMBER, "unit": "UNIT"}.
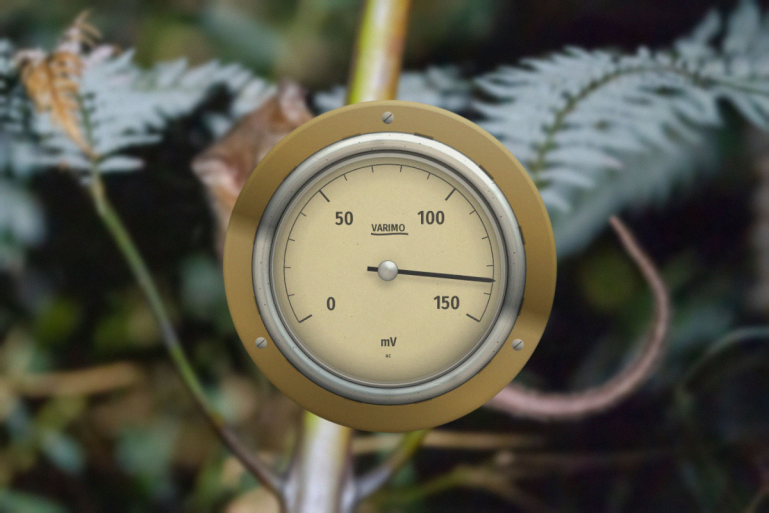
{"value": 135, "unit": "mV"}
